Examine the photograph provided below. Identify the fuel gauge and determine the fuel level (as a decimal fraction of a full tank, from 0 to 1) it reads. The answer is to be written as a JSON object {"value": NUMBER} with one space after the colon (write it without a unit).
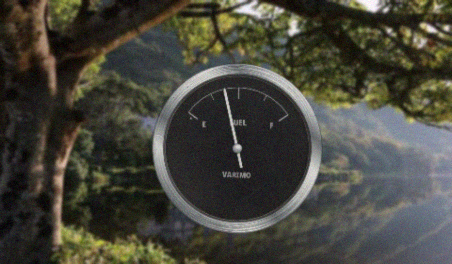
{"value": 0.375}
